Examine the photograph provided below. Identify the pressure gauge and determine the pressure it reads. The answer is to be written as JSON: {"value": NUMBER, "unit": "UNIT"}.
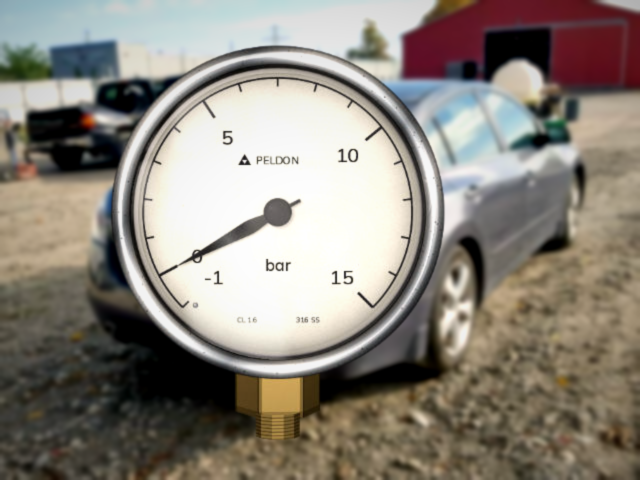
{"value": 0, "unit": "bar"}
